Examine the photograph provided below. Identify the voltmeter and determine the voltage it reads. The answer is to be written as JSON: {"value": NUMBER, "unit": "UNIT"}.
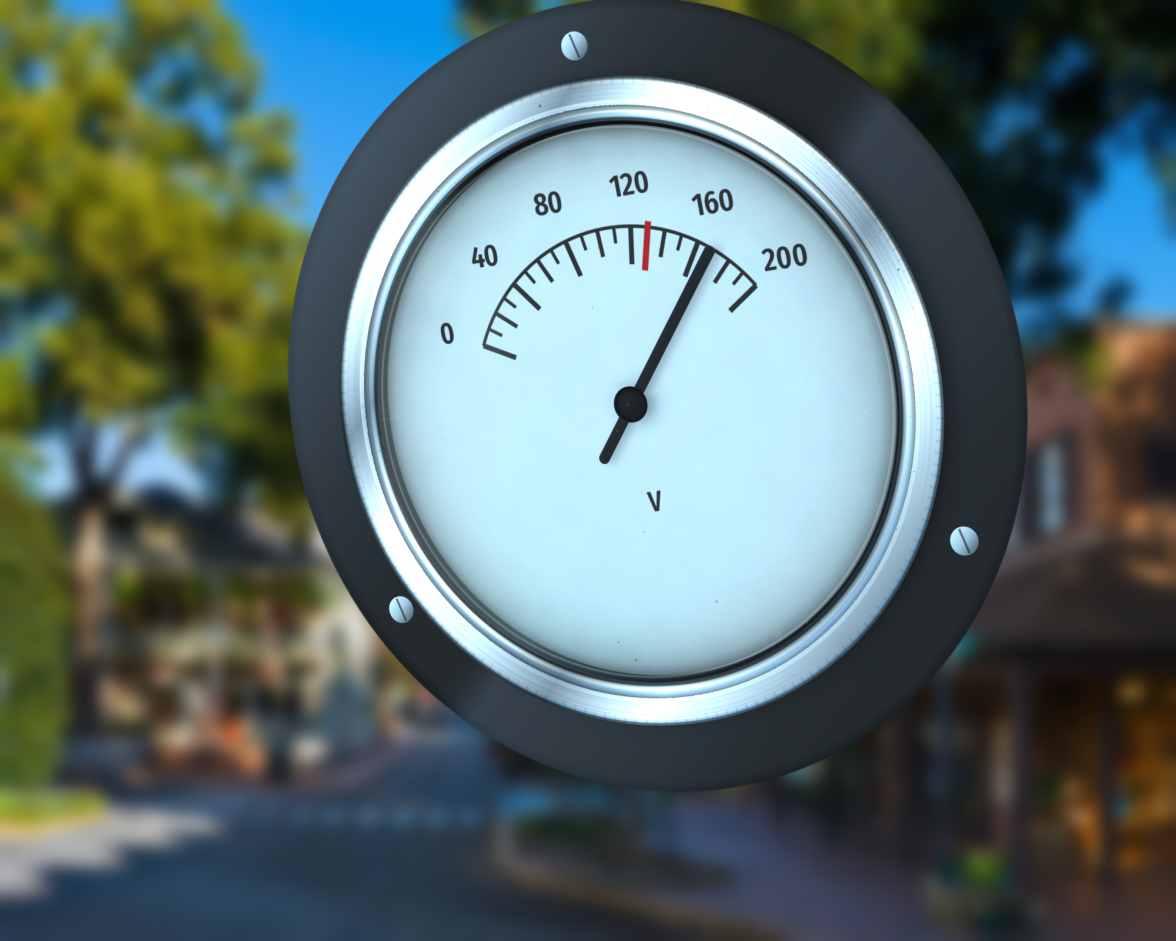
{"value": 170, "unit": "V"}
